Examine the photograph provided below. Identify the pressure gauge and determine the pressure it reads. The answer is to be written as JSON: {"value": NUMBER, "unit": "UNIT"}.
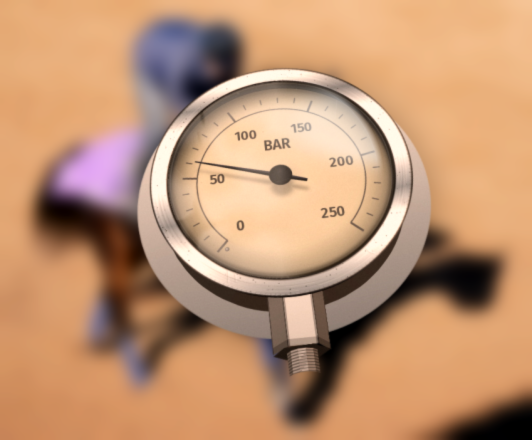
{"value": 60, "unit": "bar"}
